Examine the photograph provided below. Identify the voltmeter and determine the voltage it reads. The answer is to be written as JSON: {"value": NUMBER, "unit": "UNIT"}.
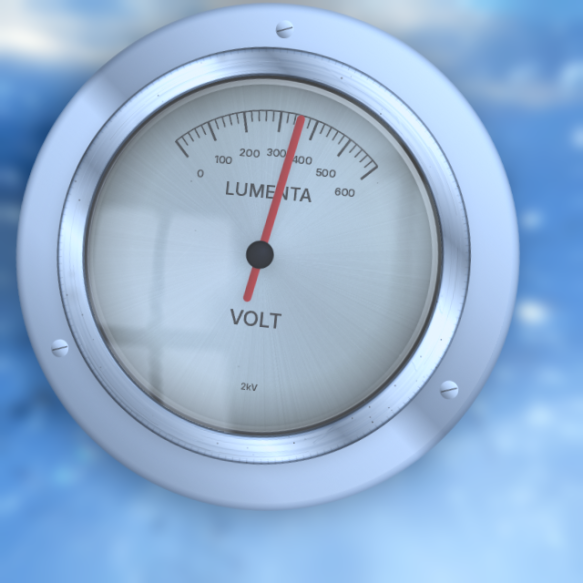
{"value": 360, "unit": "V"}
